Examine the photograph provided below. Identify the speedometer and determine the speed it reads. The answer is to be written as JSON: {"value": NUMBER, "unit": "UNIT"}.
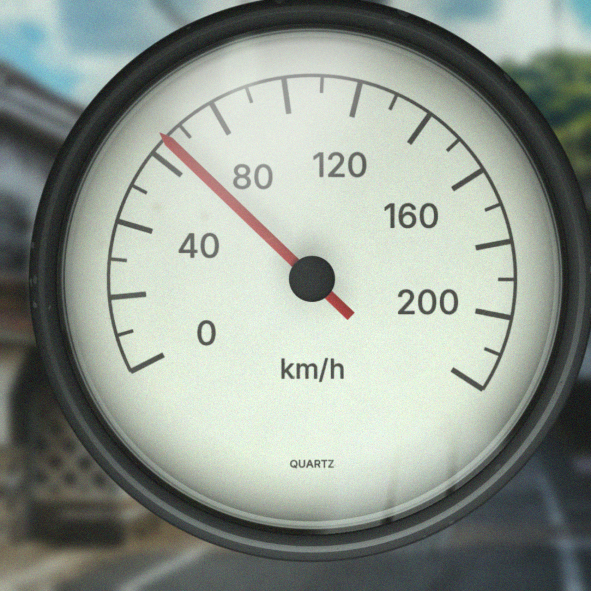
{"value": 65, "unit": "km/h"}
